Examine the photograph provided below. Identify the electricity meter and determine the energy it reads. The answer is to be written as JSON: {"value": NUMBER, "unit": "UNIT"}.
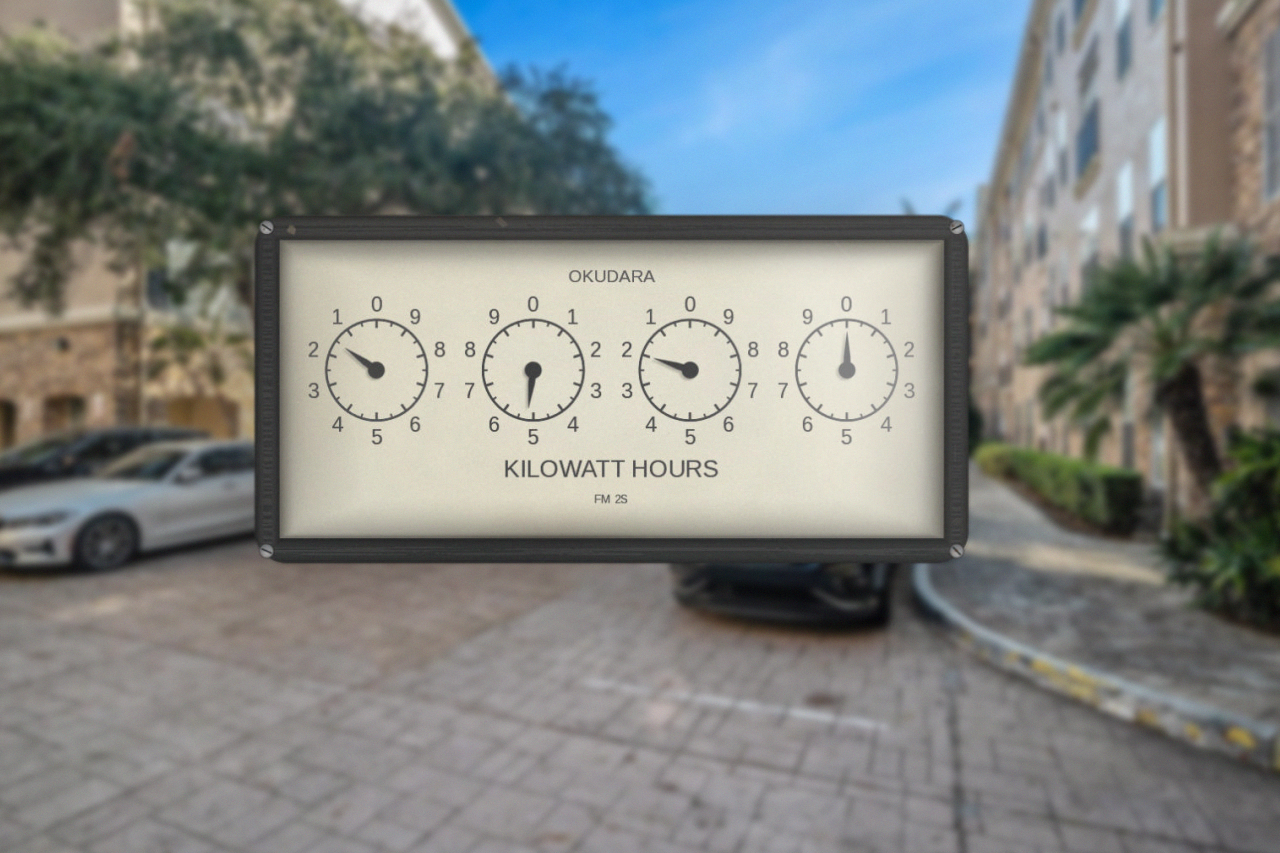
{"value": 1520, "unit": "kWh"}
